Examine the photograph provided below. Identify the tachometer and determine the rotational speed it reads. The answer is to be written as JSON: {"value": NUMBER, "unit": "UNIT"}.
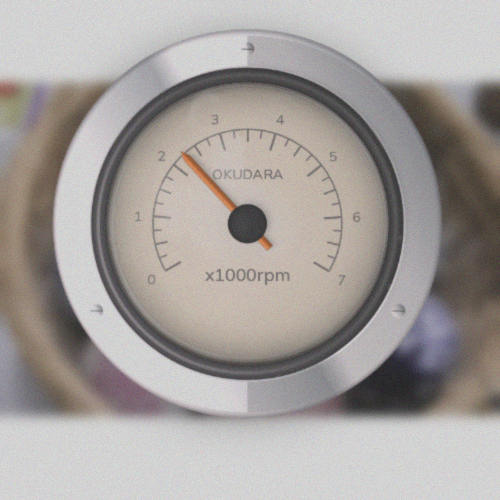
{"value": 2250, "unit": "rpm"}
